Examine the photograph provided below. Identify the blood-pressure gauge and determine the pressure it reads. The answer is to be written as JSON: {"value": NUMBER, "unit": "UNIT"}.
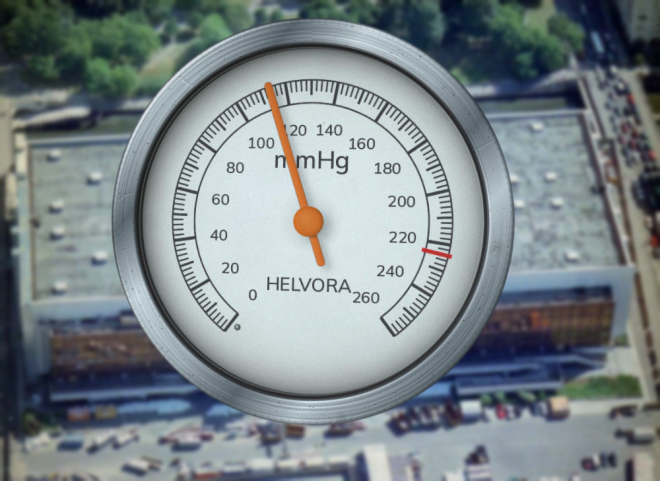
{"value": 114, "unit": "mmHg"}
